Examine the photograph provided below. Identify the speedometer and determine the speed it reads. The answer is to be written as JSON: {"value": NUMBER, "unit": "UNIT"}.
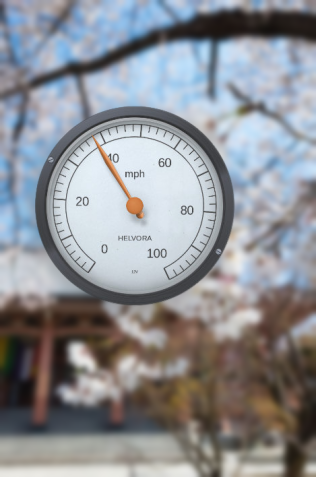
{"value": 38, "unit": "mph"}
